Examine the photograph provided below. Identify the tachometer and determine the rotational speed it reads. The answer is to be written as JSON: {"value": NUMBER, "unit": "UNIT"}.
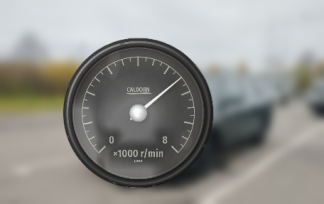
{"value": 5500, "unit": "rpm"}
